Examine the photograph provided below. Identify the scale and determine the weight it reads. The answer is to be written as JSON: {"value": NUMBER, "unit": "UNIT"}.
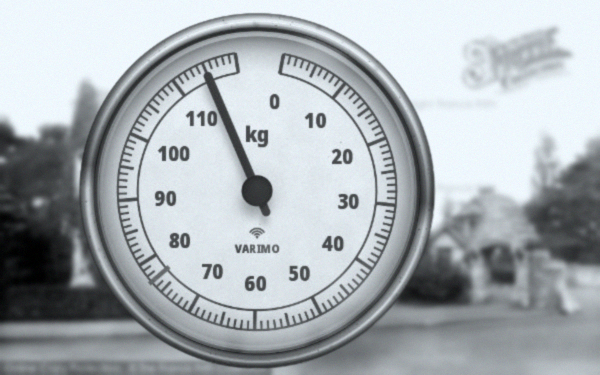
{"value": 115, "unit": "kg"}
